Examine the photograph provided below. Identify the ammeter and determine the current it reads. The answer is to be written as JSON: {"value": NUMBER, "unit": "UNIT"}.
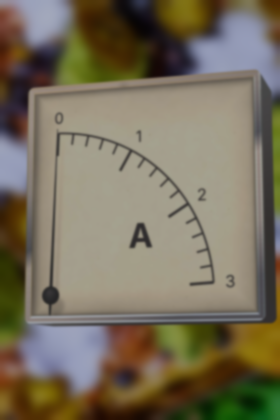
{"value": 0, "unit": "A"}
